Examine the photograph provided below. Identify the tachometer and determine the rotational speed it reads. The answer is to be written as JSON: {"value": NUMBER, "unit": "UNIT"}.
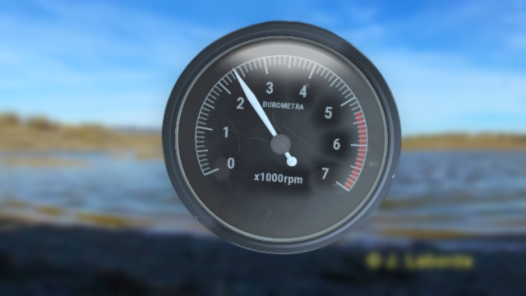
{"value": 2400, "unit": "rpm"}
